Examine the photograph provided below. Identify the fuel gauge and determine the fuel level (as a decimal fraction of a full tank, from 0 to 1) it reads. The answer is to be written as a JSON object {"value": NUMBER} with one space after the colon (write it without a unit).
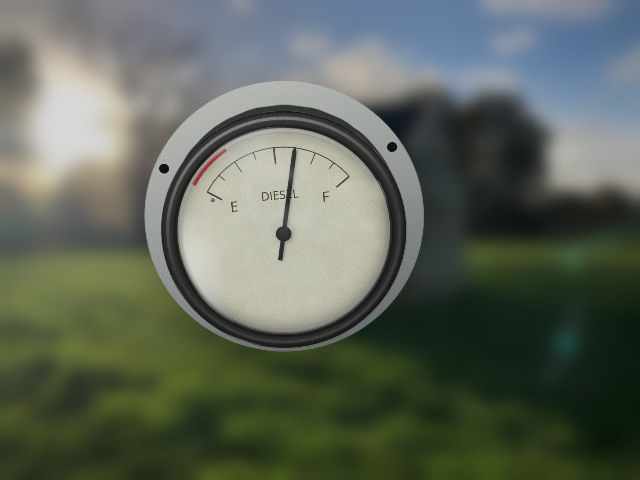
{"value": 0.625}
